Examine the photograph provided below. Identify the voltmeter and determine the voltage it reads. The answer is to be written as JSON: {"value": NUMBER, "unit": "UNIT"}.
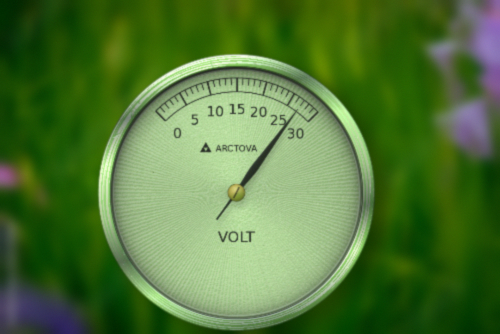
{"value": 27, "unit": "V"}
